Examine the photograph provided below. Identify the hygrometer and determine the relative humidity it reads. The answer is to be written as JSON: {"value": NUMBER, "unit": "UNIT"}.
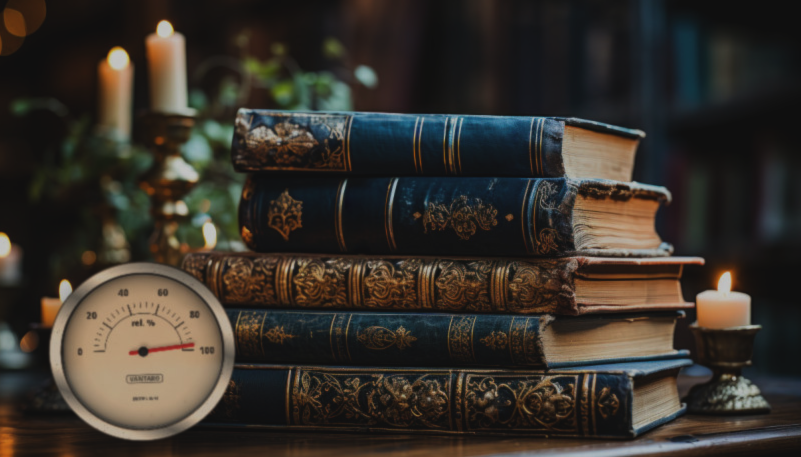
{"value": 96, "unit": "%"}
